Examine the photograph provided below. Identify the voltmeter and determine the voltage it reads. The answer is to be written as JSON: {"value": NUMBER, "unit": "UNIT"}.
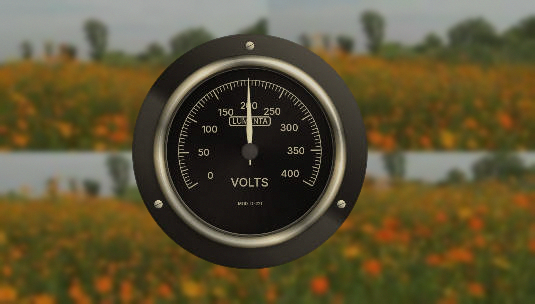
{"value": 200, "unit": "V"}
